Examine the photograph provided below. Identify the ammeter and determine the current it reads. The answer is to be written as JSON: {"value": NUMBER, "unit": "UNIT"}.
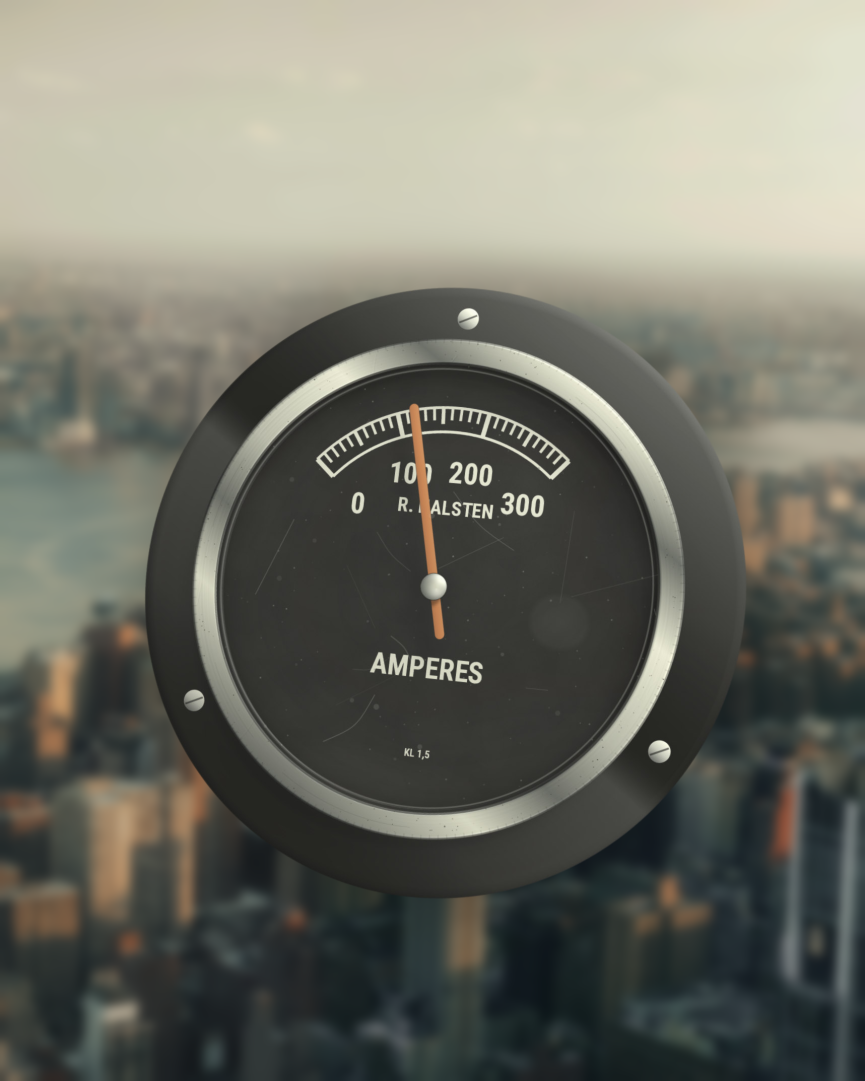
{"value": 120, "unit": "A"}
